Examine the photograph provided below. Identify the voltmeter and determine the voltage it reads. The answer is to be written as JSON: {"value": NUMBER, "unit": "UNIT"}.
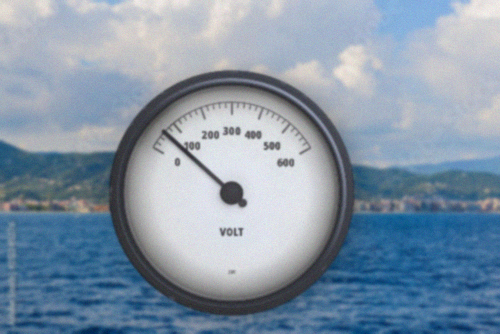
{"value": 60, "unit": "V"}
